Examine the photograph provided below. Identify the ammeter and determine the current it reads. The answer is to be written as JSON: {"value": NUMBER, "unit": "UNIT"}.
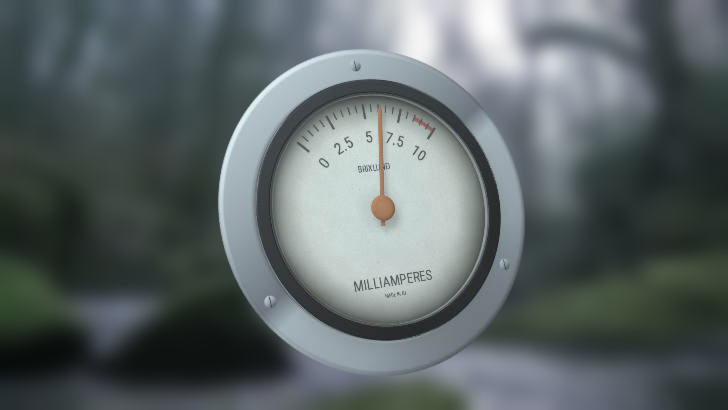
{"value": 6, "unit": "mA"}
